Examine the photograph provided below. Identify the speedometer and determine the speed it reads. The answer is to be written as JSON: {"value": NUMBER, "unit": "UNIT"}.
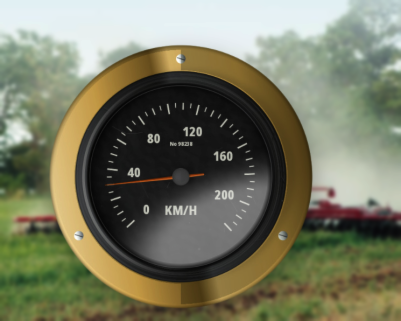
{"value": 30, "unit": "km/h"}
